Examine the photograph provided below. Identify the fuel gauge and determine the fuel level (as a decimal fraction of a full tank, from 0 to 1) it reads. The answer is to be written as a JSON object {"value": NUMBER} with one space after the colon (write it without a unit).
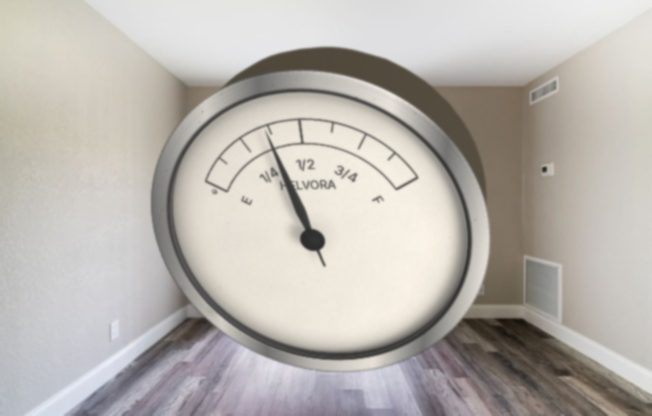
{"value": 0.375}
